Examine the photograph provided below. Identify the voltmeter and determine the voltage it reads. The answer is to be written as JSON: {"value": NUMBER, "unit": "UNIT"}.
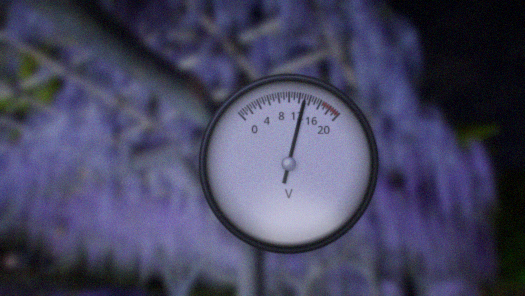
{"value": 13, "unit": "V"}
